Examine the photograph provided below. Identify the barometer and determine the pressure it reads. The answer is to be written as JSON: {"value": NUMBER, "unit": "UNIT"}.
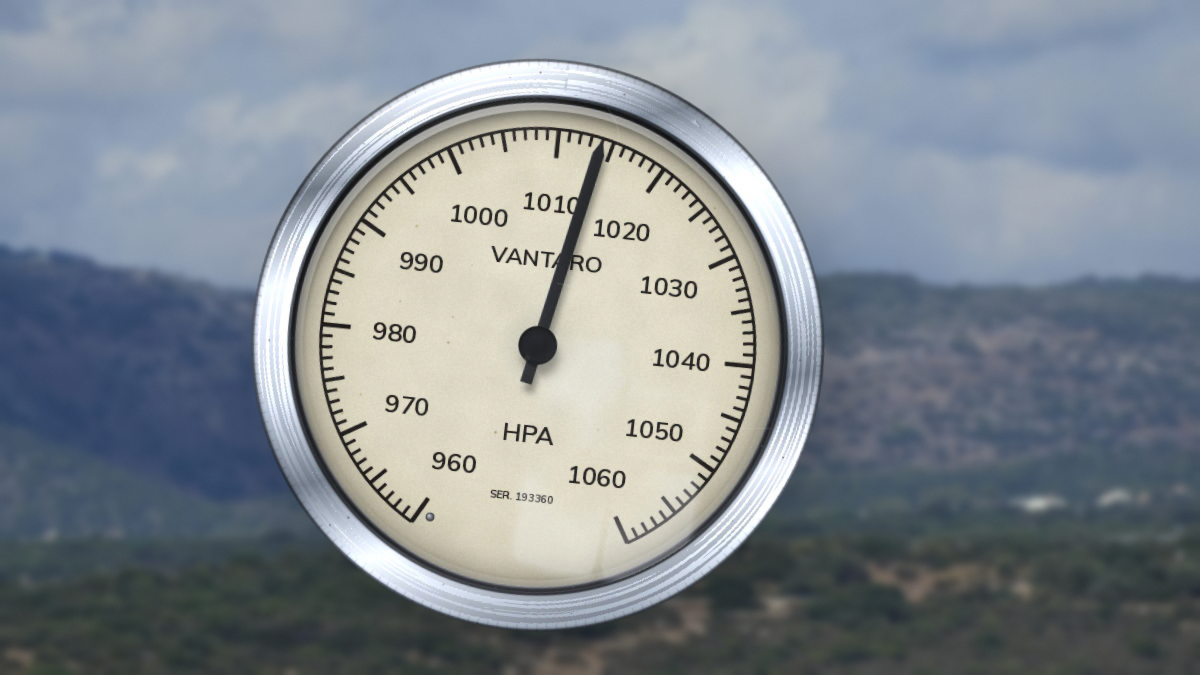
{"value": 1014, "unit": "hPa"}
